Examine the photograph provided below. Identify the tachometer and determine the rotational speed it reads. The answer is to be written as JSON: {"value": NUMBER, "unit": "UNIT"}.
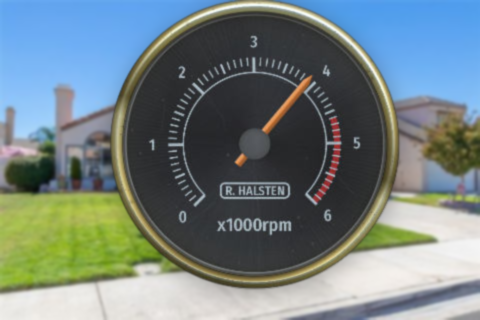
{"value": 3900, "unit": "rpm"}
